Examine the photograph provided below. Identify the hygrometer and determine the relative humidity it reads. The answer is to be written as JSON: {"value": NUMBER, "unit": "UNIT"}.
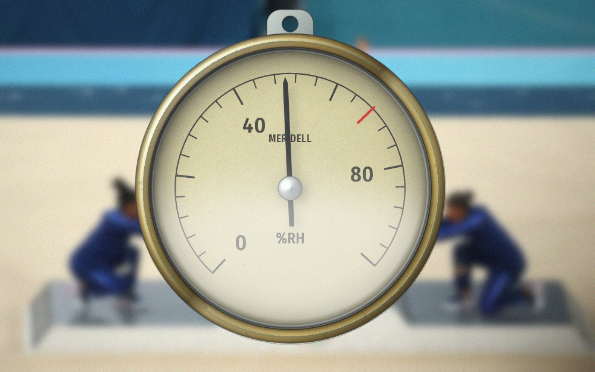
{"value": 50, "unit": "%"}
